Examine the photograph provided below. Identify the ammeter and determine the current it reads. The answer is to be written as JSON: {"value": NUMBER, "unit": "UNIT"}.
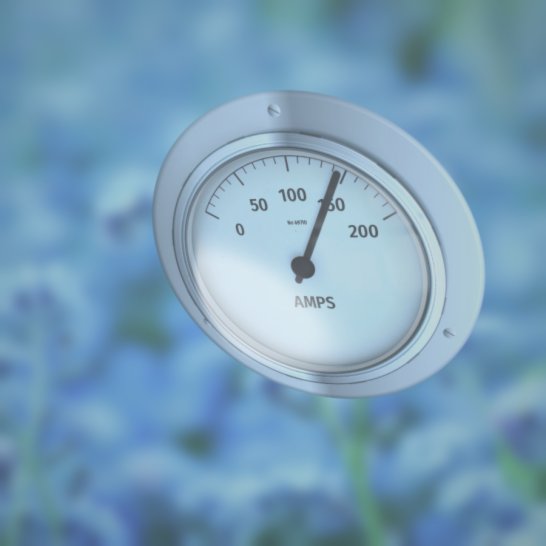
{"value": 145, "unit": "A"}
